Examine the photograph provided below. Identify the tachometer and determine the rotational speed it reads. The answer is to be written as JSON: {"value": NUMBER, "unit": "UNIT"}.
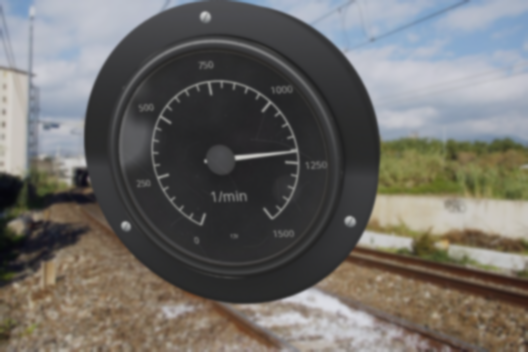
{"value": 1200, "unit": "rpm"}
